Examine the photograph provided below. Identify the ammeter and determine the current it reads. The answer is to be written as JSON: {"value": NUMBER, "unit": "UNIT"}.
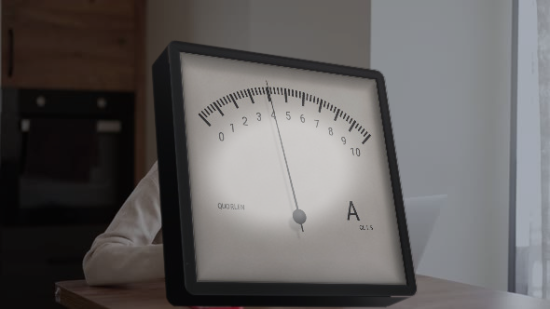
{"value": 4, "unit": "A"}
